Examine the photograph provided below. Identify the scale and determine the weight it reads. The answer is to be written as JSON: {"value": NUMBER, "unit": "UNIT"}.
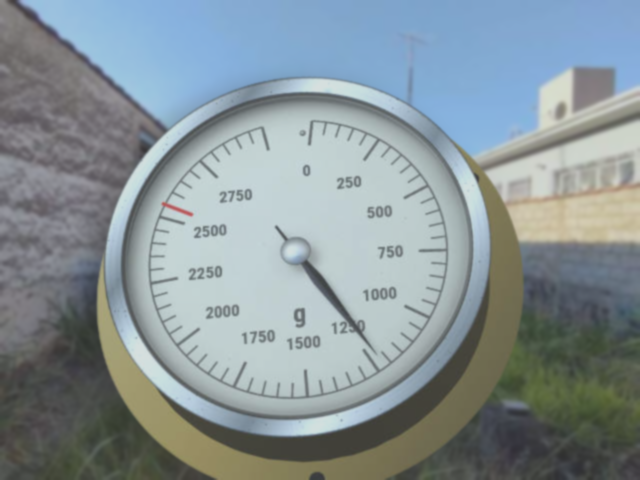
{"value": 1225, "unit": "g"}
